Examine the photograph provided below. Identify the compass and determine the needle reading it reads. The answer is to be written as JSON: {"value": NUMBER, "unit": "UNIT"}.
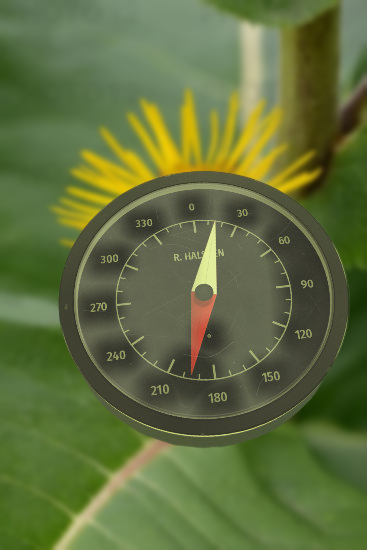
{"value": 195, "unit": "°"}
